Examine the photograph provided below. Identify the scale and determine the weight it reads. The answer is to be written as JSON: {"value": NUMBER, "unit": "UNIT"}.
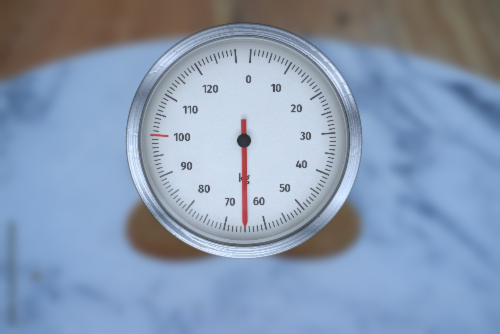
{"value": 65, "unit": "kg"}
